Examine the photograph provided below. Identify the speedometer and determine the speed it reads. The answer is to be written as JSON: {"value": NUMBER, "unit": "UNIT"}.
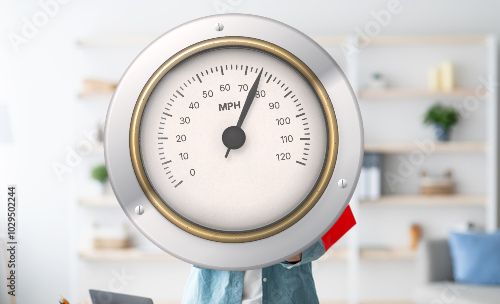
{"value": 76, "unit": "mph"}
